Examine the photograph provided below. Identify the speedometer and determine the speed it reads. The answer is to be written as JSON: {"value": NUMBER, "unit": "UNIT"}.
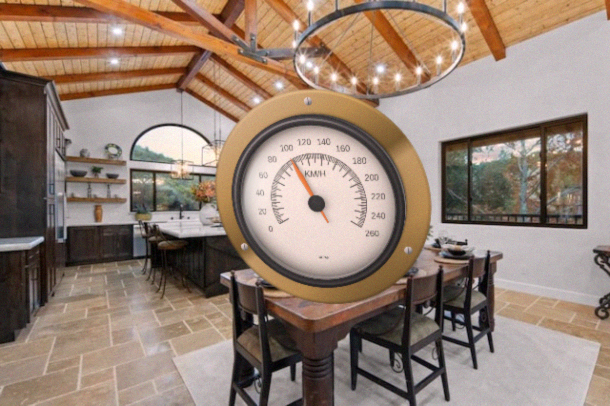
{"value": 100, "unit": "km/h"}
